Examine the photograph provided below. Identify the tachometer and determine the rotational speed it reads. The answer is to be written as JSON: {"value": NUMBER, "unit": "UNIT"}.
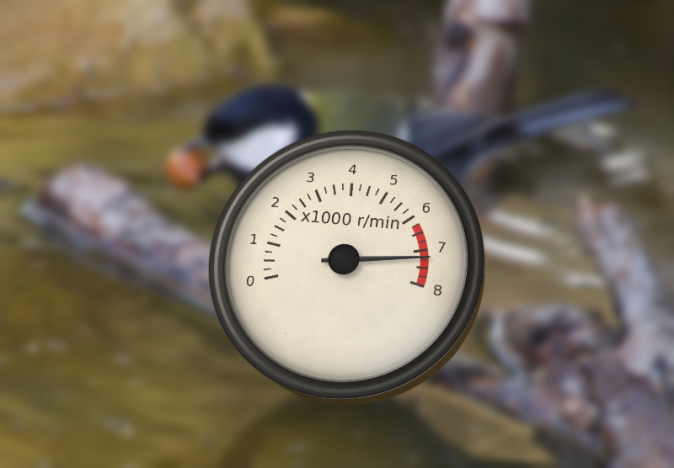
{"value": 7250, "unit": "rpm"}
